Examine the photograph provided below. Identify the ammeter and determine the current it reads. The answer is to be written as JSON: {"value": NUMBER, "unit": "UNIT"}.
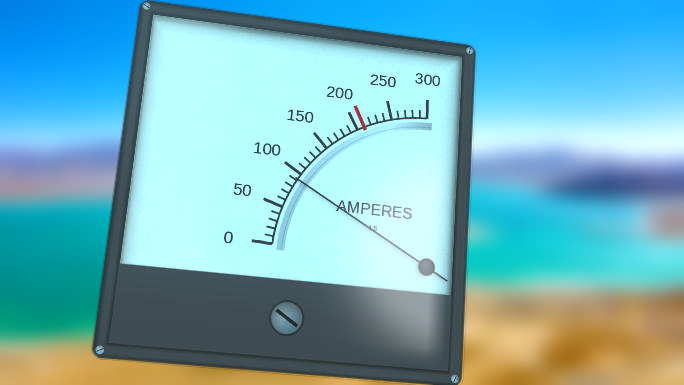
{"value": 90, "unit": "A"}
